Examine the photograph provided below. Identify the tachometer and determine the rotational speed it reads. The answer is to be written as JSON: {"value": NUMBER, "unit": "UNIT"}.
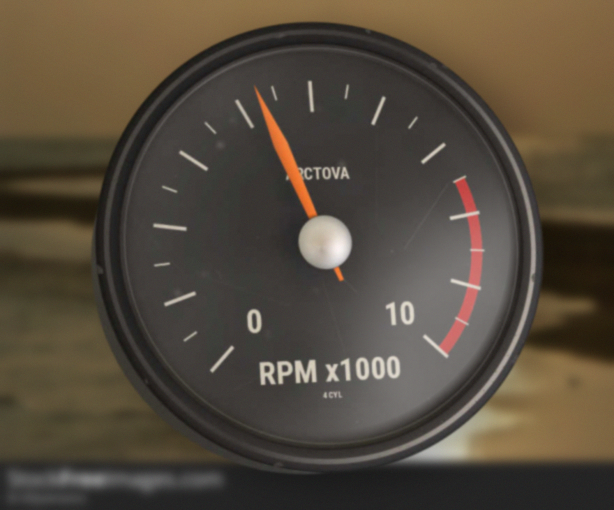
{"value": 4250, "unit": "rpm"}
